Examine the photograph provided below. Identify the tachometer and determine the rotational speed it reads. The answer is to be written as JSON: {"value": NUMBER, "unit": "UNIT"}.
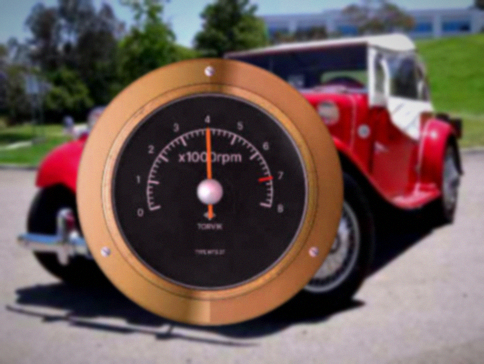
{"value": 4000, "unit": "rpm"}
